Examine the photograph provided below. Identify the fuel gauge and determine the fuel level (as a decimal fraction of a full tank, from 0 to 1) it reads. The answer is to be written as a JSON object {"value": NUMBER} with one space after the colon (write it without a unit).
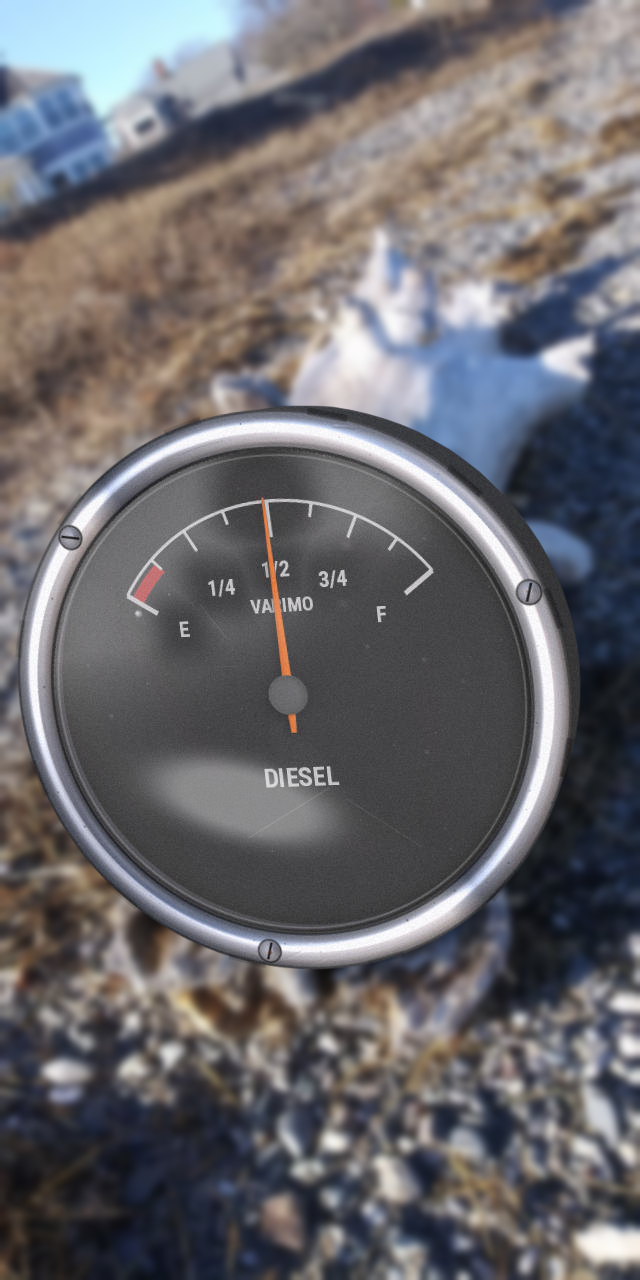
{"value": 0.5}
